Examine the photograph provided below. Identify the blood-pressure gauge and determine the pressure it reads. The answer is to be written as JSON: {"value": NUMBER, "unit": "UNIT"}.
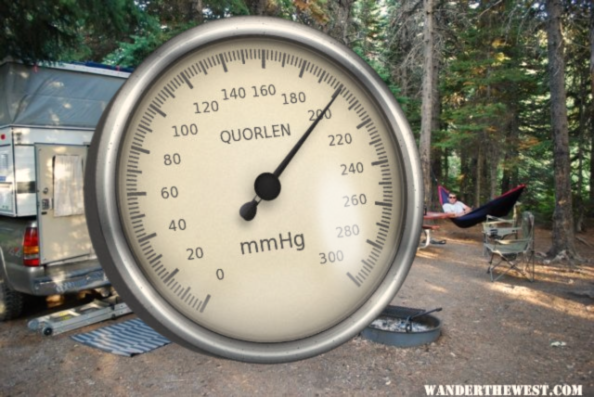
{"value": 200, "unit": "mmHg"}
